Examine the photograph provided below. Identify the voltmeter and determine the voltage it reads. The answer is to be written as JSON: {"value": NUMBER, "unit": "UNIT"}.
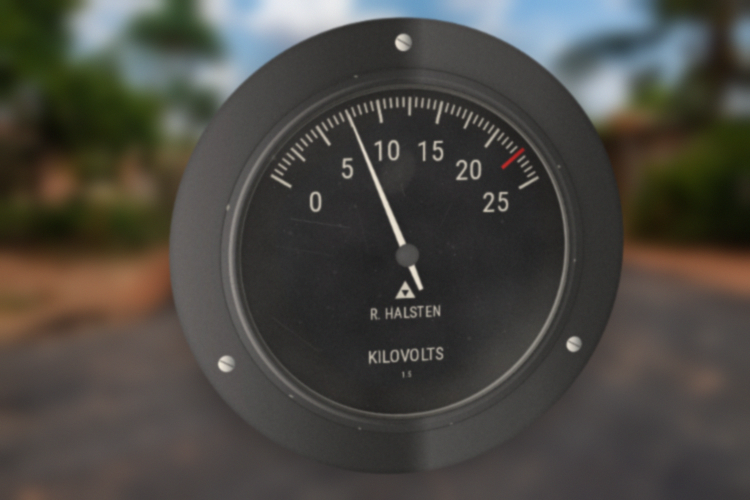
{"value": 7.5, "unit": "kV"}
